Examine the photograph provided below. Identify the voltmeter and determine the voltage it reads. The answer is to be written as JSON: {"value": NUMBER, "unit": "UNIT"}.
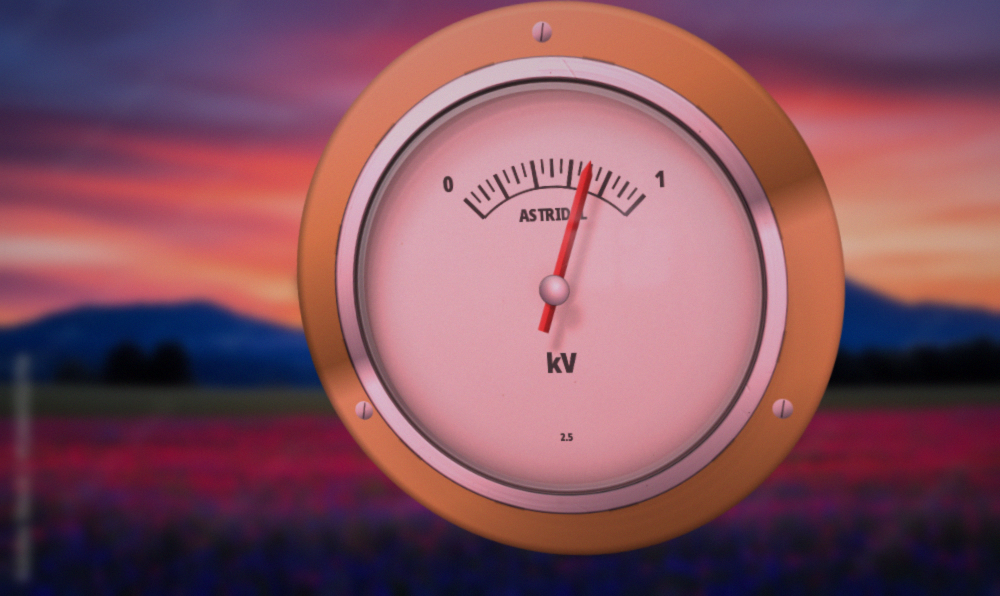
{"value": 0.7, "unit": "kV"}
